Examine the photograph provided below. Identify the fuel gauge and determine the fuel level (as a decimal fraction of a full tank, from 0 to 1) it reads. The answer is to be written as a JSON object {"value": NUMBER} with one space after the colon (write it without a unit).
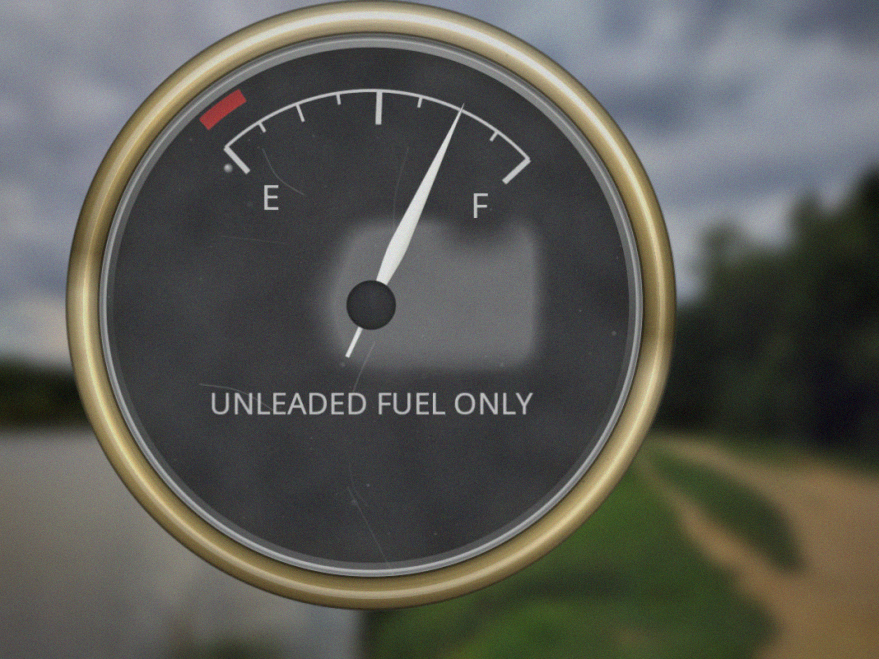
{"value": 0.75}
